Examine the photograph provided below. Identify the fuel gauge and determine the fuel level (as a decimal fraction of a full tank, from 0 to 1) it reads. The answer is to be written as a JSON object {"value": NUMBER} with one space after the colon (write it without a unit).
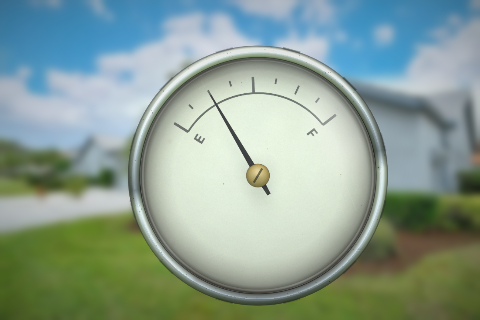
{"value": 0.25}
